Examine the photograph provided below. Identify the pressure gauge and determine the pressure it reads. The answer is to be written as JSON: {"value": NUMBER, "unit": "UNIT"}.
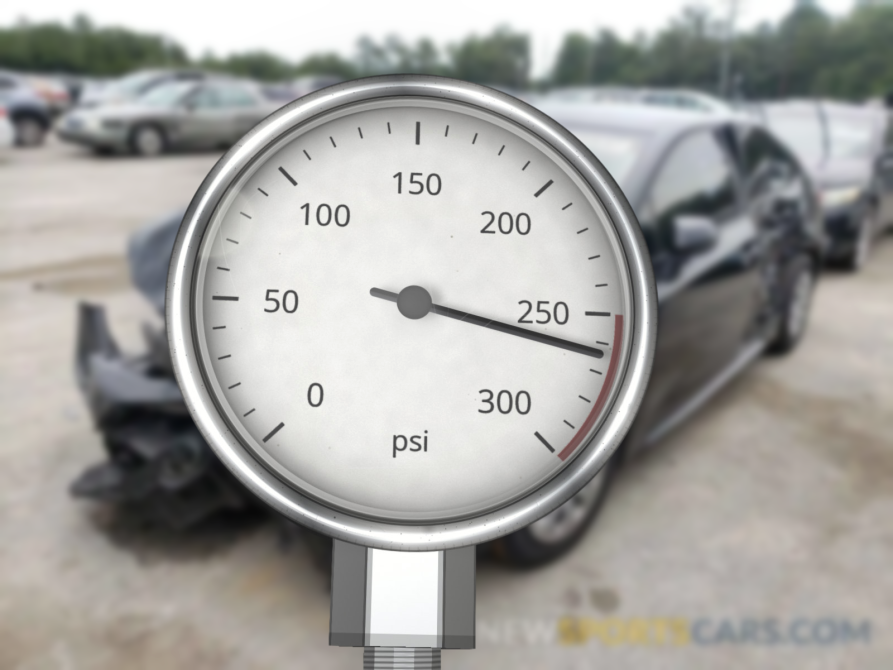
{"value": 265, "unit": "psi"}
